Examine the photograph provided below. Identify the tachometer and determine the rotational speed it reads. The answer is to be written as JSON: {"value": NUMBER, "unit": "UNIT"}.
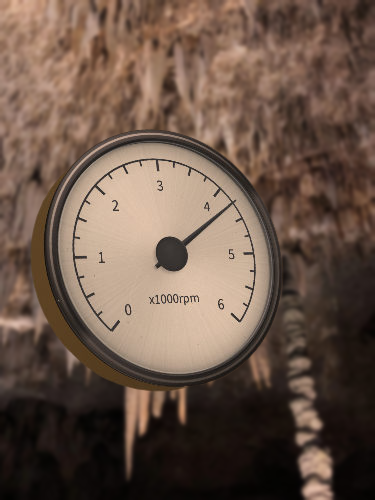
{"value": 4250, "unit": "rpm"}
